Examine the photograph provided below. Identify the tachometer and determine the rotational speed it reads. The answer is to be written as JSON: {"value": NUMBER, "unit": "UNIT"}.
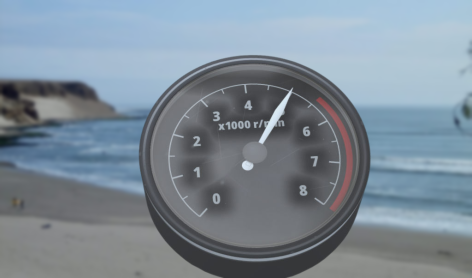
{"value": 5000, "unit": "rpm"}
